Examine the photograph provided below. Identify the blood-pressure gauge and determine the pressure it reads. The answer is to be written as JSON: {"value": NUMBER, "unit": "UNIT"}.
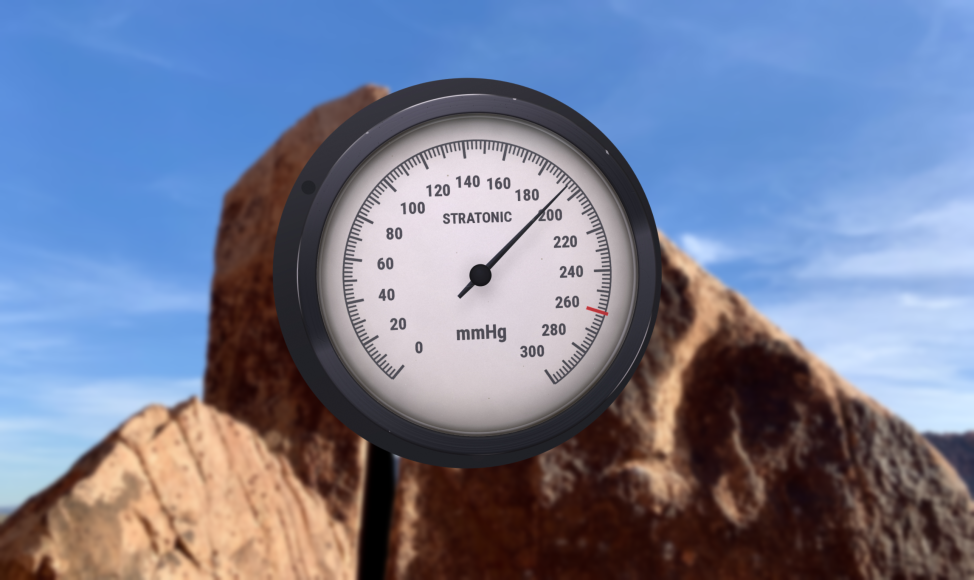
{"value": 194, "unit": "mmHg"}
